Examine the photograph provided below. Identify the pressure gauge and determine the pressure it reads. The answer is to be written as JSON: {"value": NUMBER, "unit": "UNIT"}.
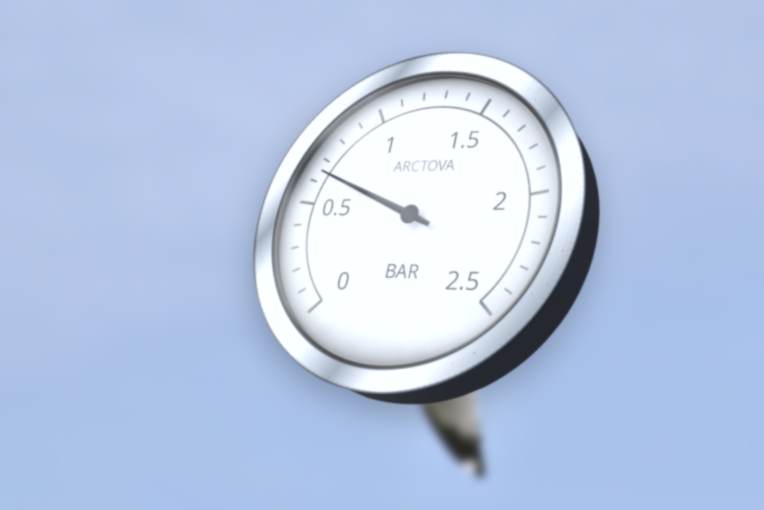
{"value": 0.65, "unit": "bar"}
